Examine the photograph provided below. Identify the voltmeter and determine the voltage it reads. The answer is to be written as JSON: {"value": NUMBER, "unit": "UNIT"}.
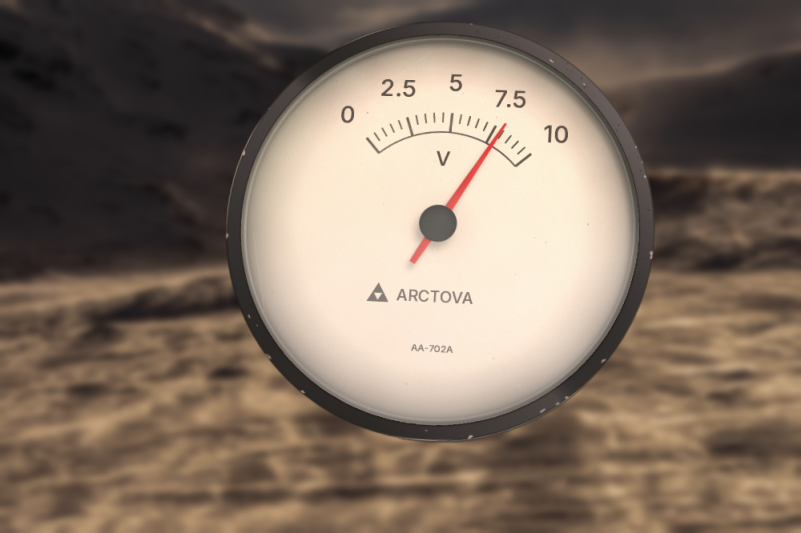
{"value": 8, "unit": "V"}
